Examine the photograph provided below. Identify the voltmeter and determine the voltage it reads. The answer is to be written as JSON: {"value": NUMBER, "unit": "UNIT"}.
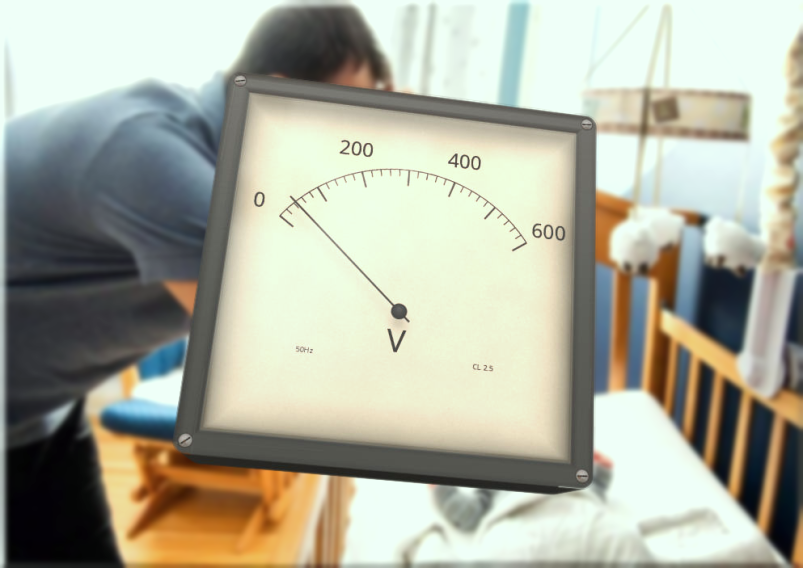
{"value": 40, "unit": "V"}
